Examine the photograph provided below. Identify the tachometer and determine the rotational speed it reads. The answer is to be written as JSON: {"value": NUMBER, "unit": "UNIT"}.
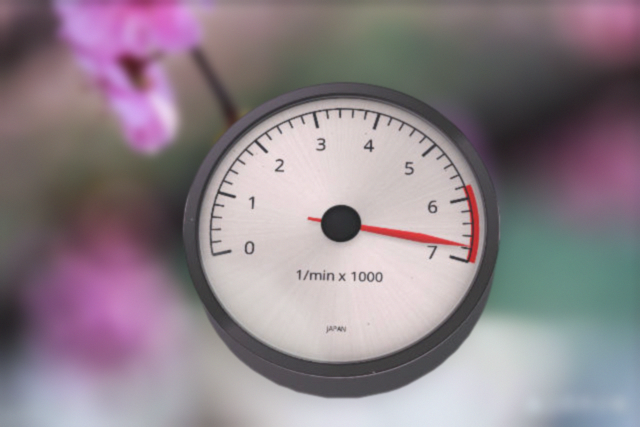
{"value": 6800, "unit": "rpm"}
